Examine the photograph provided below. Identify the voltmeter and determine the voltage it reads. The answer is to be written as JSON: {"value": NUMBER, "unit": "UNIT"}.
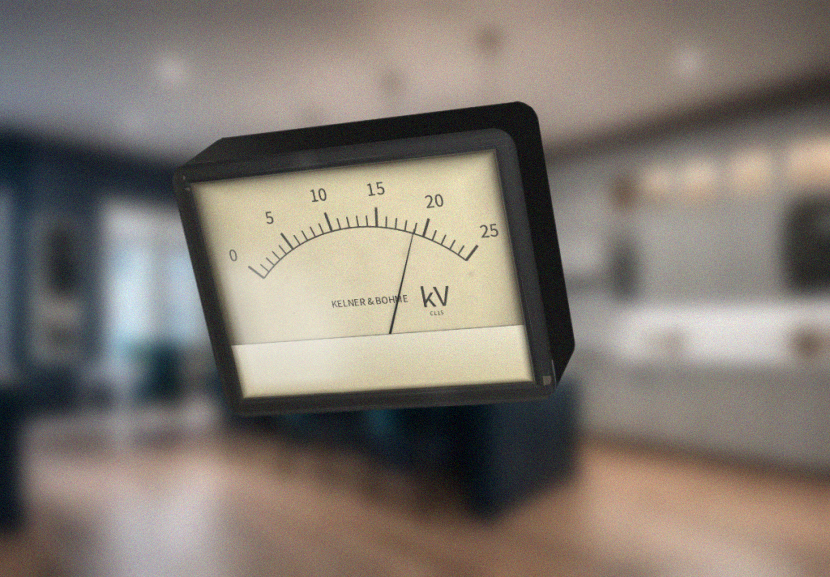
{"value": 19, "unit": "kV"}
